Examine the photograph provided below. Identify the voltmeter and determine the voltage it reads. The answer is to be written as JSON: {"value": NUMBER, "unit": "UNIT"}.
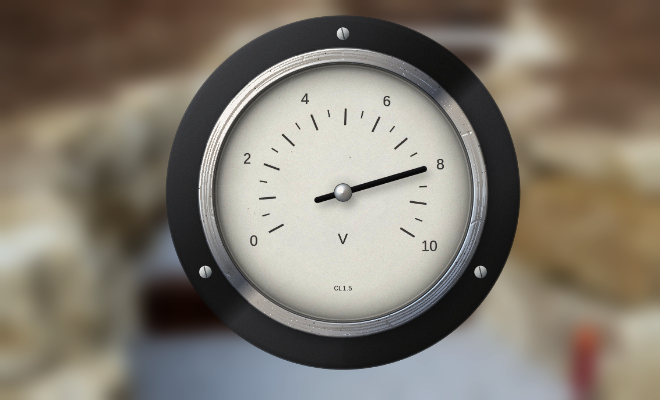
{"value": 8, "unit": "V"}
